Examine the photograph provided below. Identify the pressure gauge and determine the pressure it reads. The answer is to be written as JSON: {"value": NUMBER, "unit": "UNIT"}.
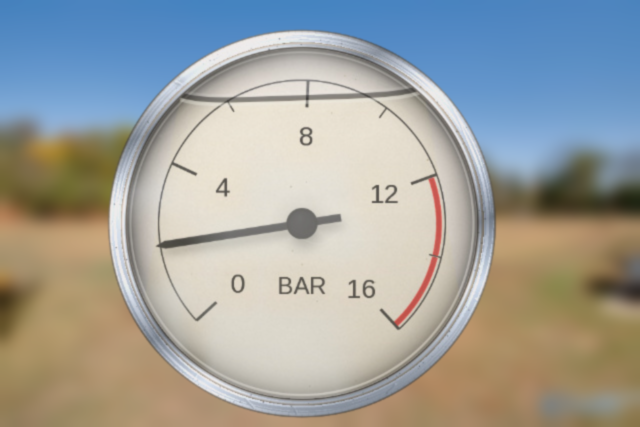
{"value": 2, "unit": "bar"}
